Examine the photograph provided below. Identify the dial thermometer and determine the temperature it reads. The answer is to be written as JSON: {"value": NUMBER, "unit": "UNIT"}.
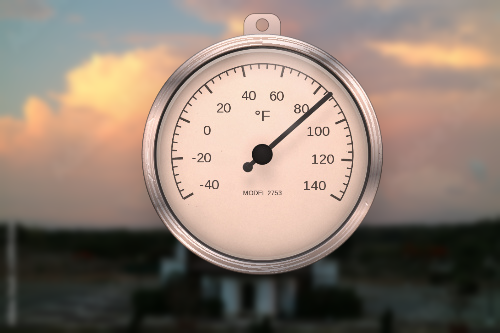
{"value": 86, "unit": "°F"}
